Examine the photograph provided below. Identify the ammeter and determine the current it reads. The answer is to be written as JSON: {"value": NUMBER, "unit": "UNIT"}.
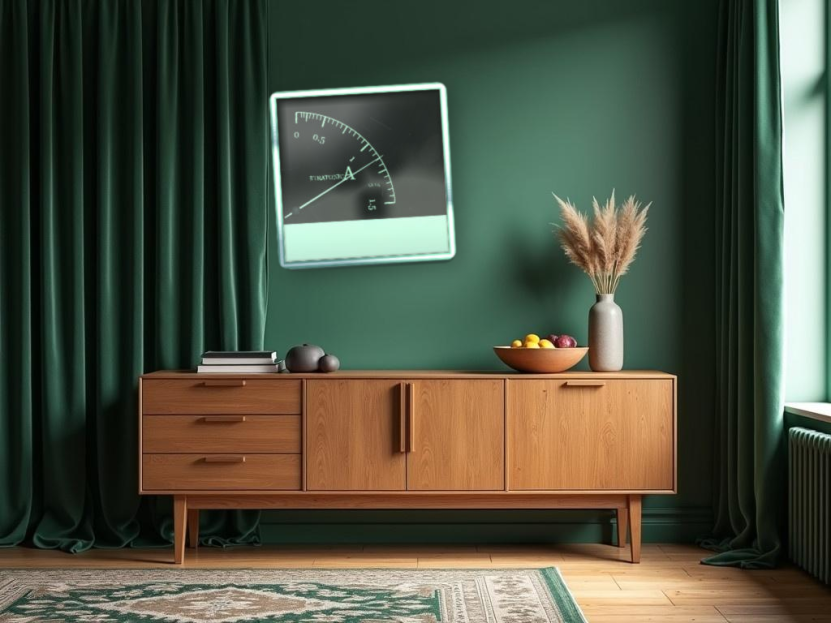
{"value": 1.15, "unit": "A"}
